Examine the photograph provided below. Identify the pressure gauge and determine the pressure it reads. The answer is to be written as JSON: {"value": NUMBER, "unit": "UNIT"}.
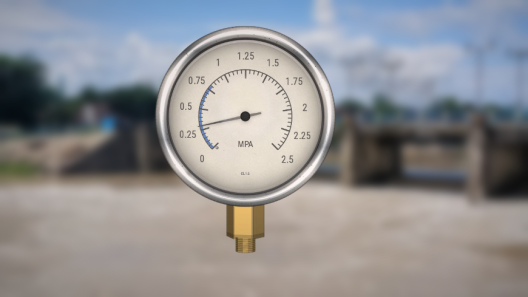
{"value": 0.3, "unit": "MPa"}
